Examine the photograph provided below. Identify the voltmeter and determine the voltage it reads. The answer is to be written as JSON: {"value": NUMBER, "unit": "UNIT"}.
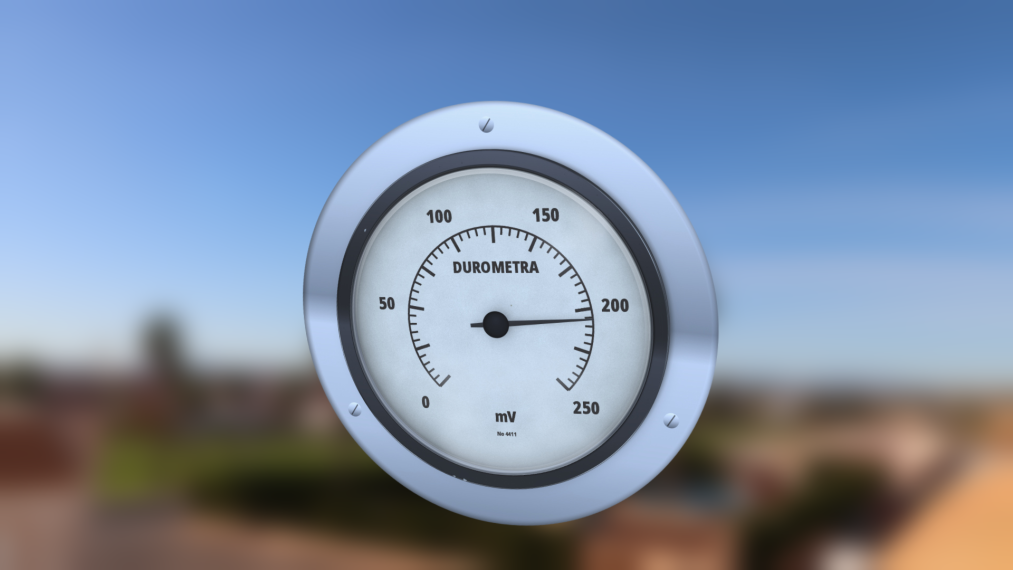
{"value": 205, "unit": "mV"}
